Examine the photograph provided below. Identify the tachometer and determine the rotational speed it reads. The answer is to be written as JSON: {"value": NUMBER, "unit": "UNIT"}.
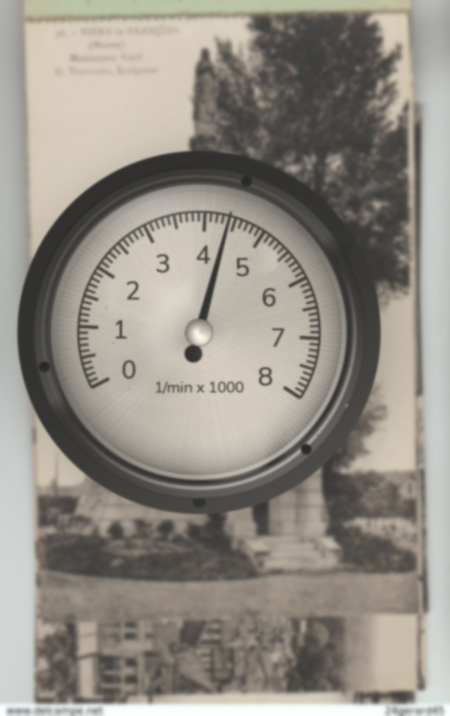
{"value": 4400, "unit": "rpm"}
